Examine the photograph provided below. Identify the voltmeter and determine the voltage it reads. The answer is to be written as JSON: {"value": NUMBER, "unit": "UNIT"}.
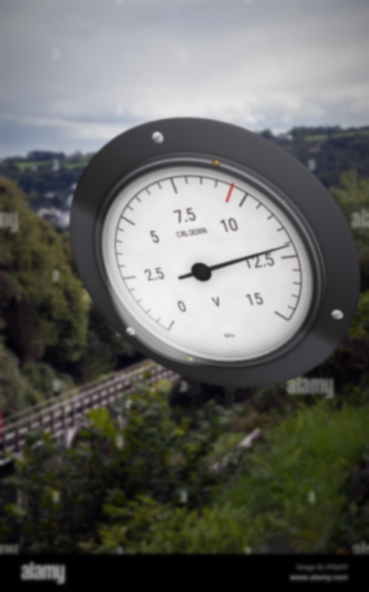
{"value": 12, "unit": "V"}
